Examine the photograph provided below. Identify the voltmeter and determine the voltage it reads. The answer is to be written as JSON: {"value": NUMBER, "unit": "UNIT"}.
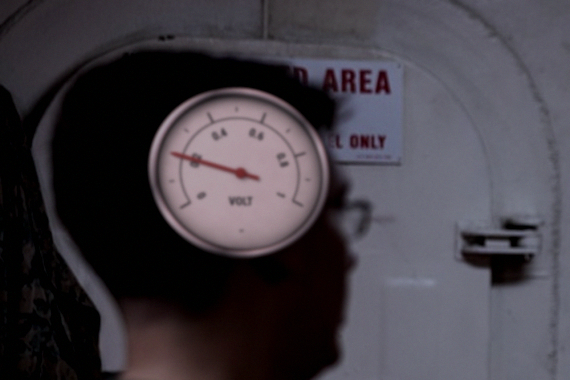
{"value": 0.2, "unit": "V"}
